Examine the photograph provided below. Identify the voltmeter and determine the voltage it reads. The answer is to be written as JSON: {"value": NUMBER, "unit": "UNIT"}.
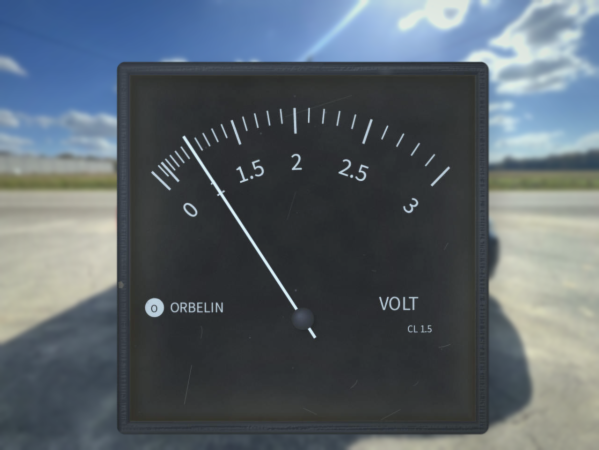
{"value": 1, "unit": "V"}
